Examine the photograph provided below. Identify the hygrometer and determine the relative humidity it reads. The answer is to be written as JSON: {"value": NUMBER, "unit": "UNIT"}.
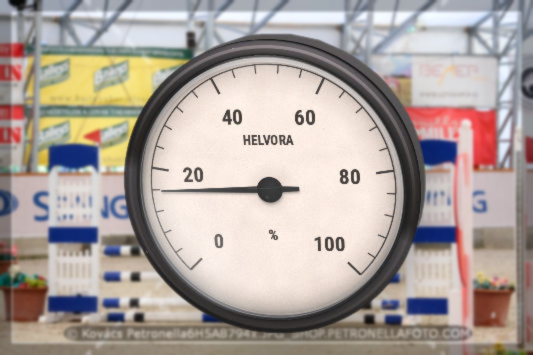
{"value": 16, "unit": "%"}
